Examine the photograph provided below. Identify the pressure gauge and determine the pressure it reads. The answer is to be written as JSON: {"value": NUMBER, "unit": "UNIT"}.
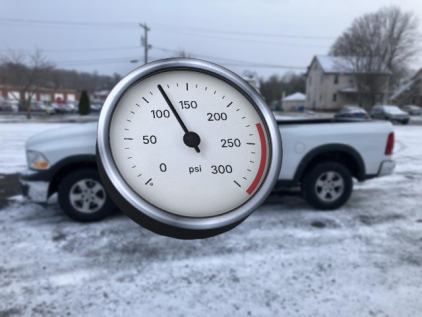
{"value": 120, "unit": "psi"}
